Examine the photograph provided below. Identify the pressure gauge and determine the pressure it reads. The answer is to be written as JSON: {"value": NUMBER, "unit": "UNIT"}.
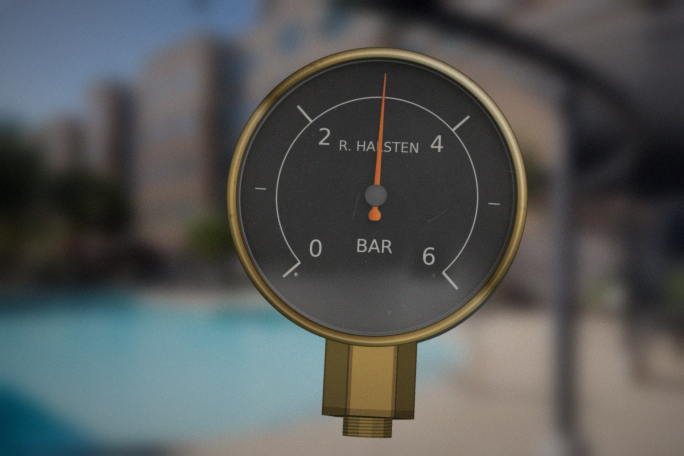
{"value": 3, "unit": "bar"}
